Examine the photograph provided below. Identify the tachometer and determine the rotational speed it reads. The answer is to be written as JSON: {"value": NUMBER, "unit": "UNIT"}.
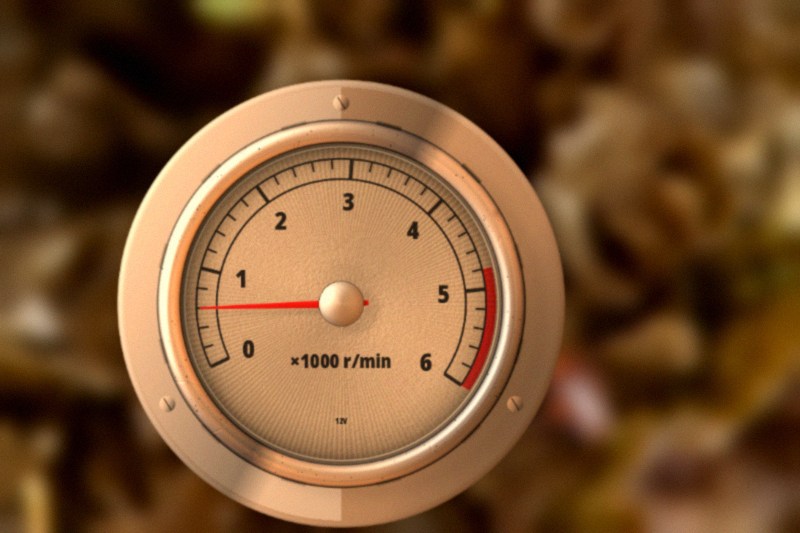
{"value": 600, "unit": "rpm"}
